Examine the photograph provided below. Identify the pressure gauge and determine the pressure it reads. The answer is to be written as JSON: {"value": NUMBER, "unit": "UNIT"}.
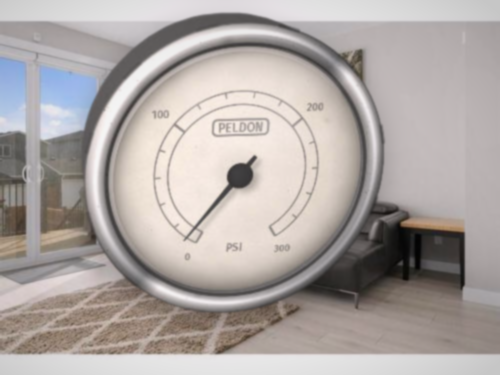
{"value": 10, "unit": "psi"}
